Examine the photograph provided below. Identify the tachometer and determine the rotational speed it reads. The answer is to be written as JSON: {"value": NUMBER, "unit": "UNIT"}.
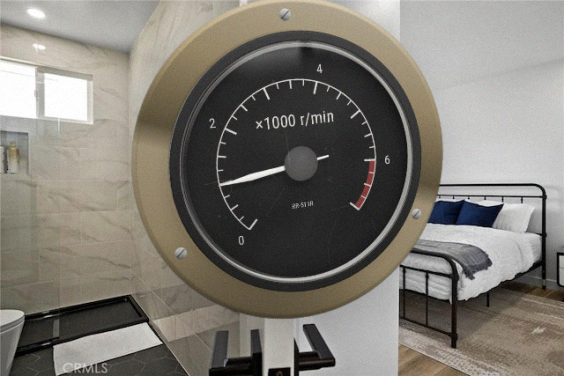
{"value": 1000, "unit": "rpm"}
